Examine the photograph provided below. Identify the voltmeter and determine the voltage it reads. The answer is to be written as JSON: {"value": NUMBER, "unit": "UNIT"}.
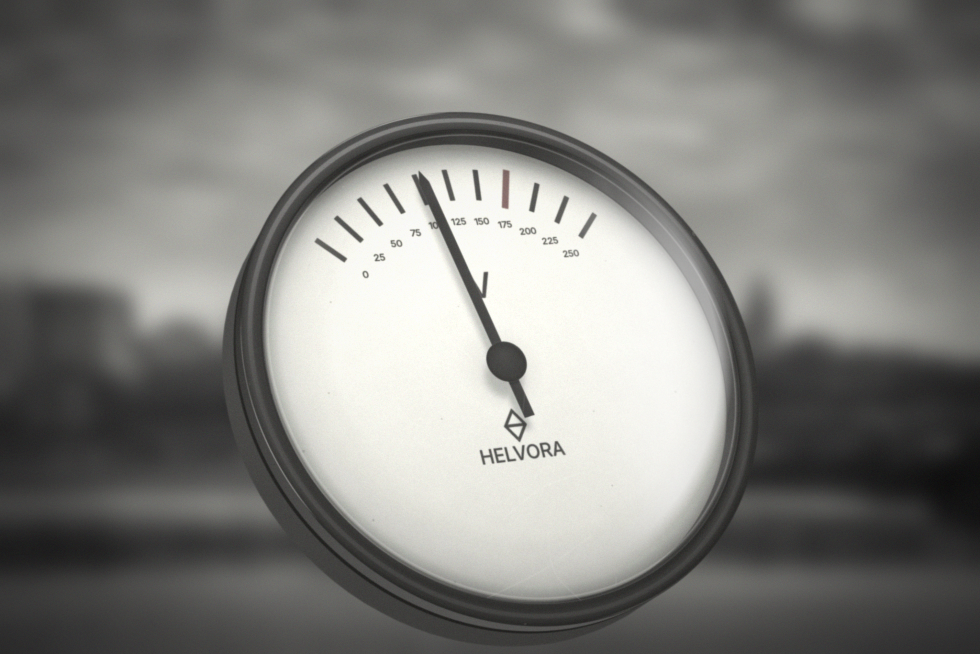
{"value": 100, "unit": "V"}
